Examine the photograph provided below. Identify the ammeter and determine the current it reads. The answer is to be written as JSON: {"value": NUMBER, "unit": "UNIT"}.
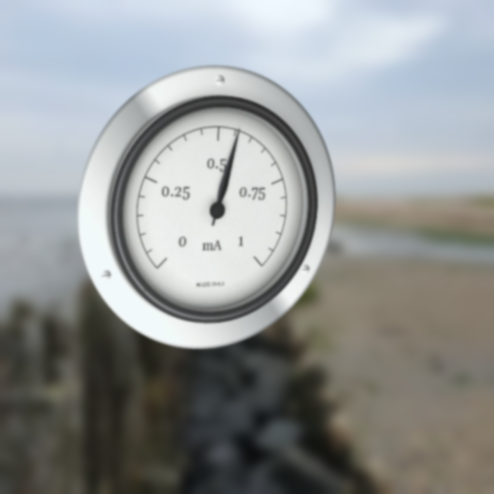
{"value": 0.55, "unit": "mA"}
